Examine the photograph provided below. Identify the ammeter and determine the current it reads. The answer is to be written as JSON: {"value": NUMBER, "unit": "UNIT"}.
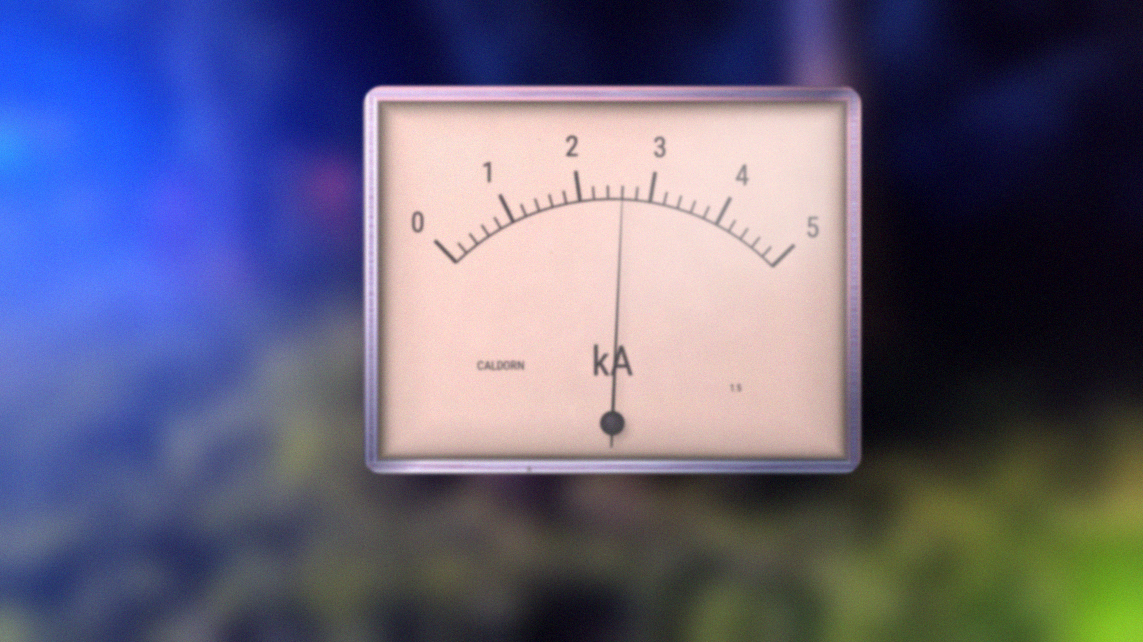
{"value": 2.6, "unit": "kA"}
